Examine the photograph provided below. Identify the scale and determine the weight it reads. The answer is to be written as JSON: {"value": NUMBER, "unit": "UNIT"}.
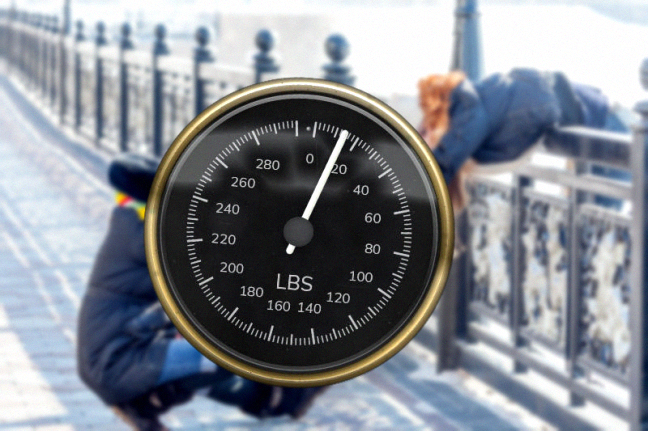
{"value": 14, "unit": "lb"}
